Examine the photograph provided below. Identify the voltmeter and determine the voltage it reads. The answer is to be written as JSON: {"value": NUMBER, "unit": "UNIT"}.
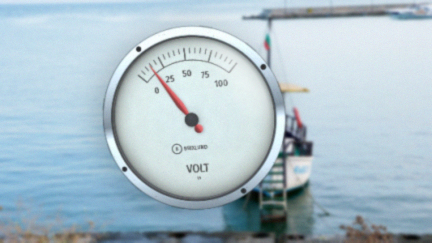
{"value": 15, "unit": "V"}
